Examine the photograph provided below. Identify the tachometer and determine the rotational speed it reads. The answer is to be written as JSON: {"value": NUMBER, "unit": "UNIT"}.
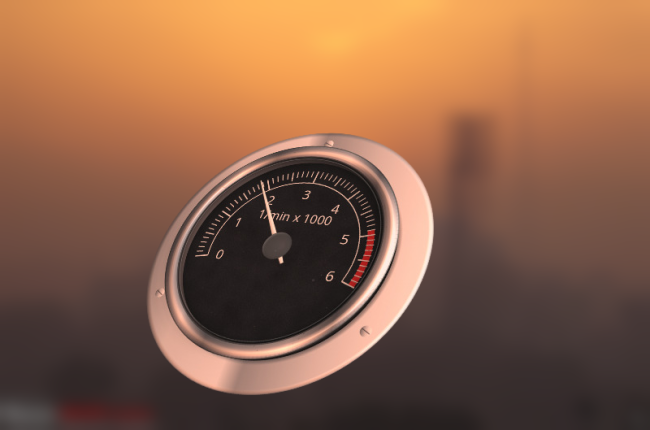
{"value": 1900, "unit": "rpm"}
